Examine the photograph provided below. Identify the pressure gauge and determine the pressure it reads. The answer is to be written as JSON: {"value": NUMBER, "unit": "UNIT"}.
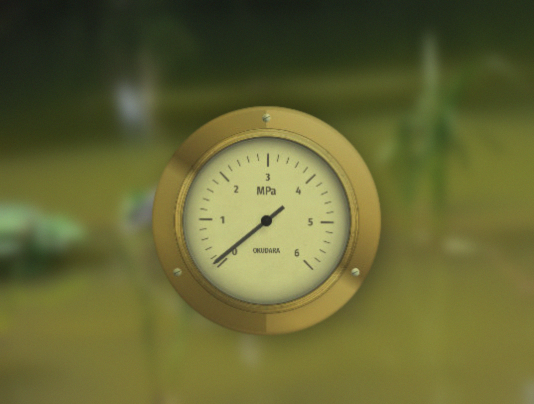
{"value": 0.1, "unit": "MPa"}
